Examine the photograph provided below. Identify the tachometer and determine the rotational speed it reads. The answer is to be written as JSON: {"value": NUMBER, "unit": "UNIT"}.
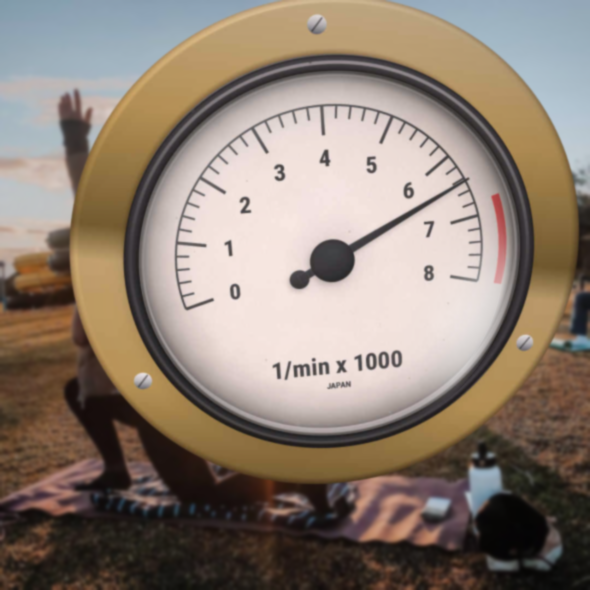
{"value": 6400, "unit": "rpm"}
